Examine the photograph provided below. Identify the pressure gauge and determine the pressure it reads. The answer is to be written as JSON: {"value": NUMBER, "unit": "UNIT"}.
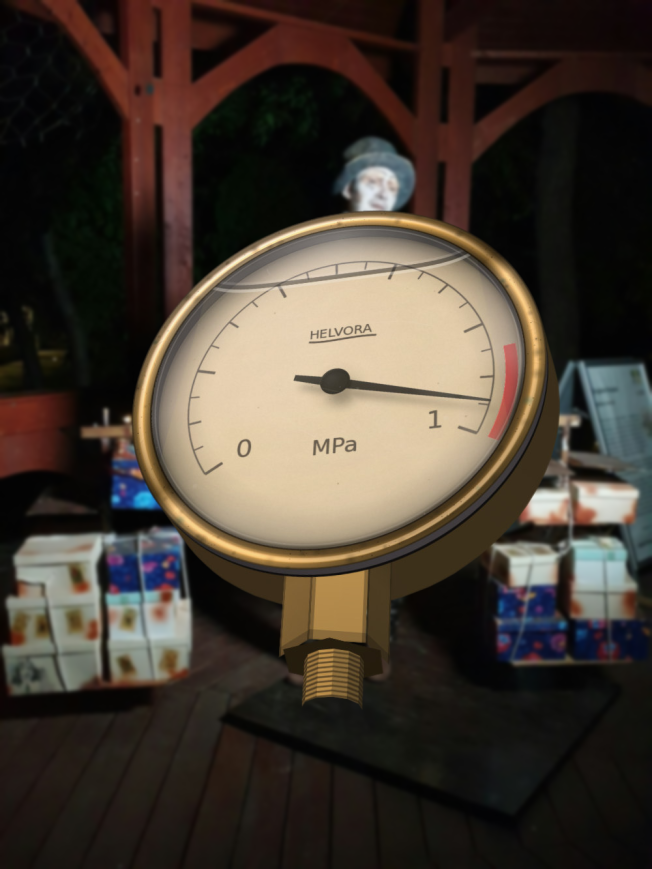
{"value": 0.95, "unit": "MPa"}
